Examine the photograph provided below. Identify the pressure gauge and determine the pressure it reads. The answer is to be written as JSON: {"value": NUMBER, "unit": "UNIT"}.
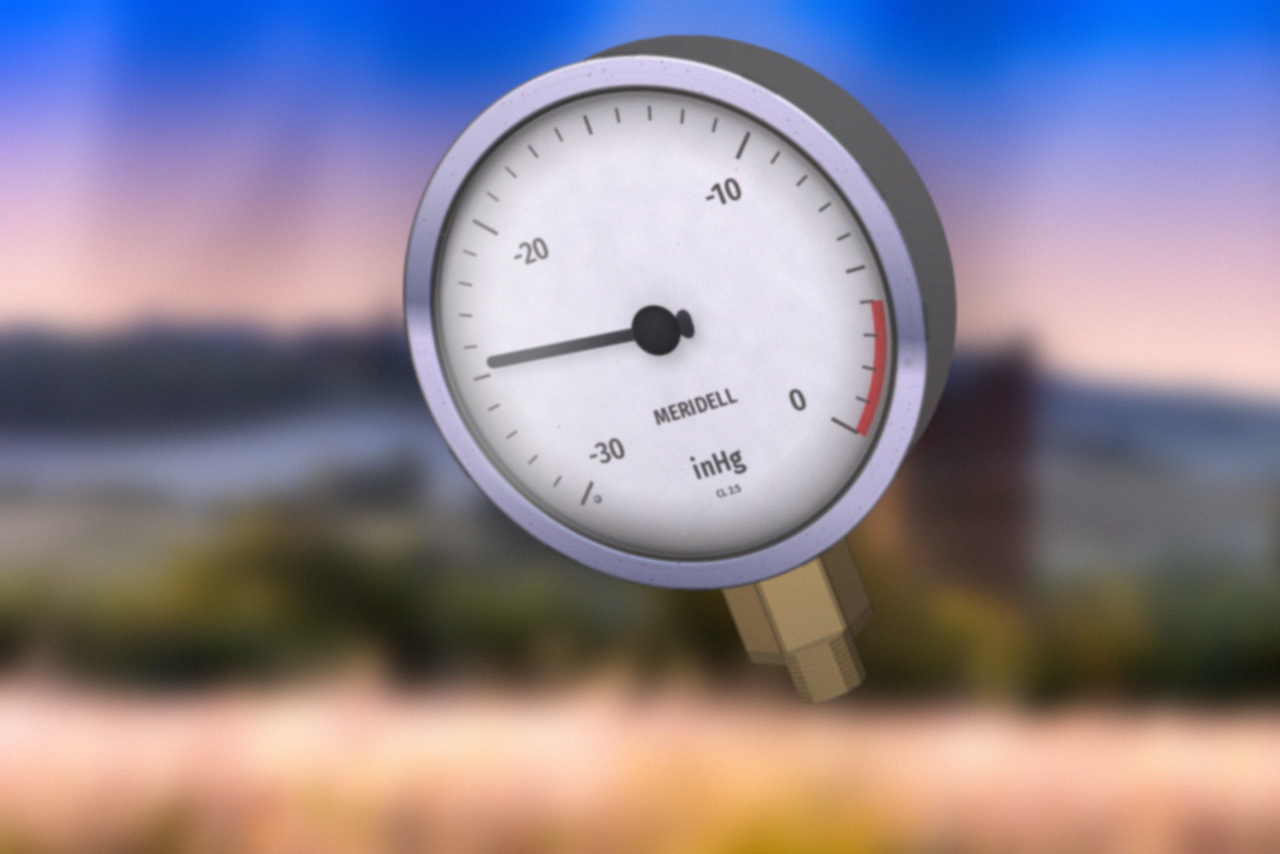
{"value": -24.5, "unit": "inHg"}
